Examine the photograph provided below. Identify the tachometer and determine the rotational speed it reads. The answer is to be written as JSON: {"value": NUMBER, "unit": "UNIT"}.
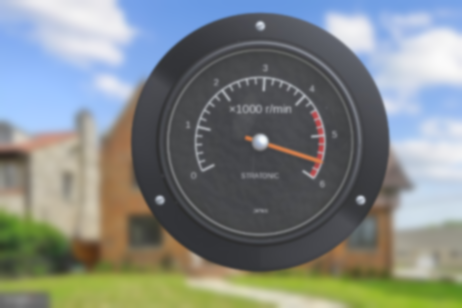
{"value": 5600, "unit": "rpm"}
